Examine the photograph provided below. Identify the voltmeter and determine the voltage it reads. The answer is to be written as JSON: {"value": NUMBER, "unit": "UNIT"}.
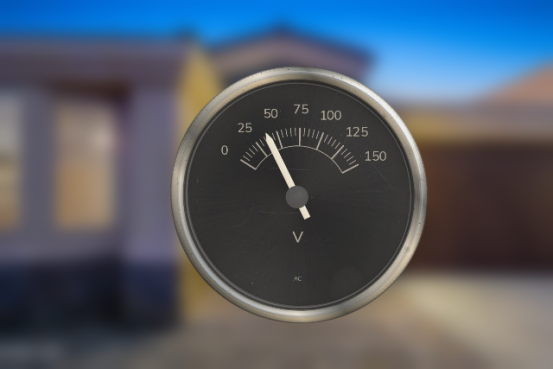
{"value": 40, "unit": "V"}
